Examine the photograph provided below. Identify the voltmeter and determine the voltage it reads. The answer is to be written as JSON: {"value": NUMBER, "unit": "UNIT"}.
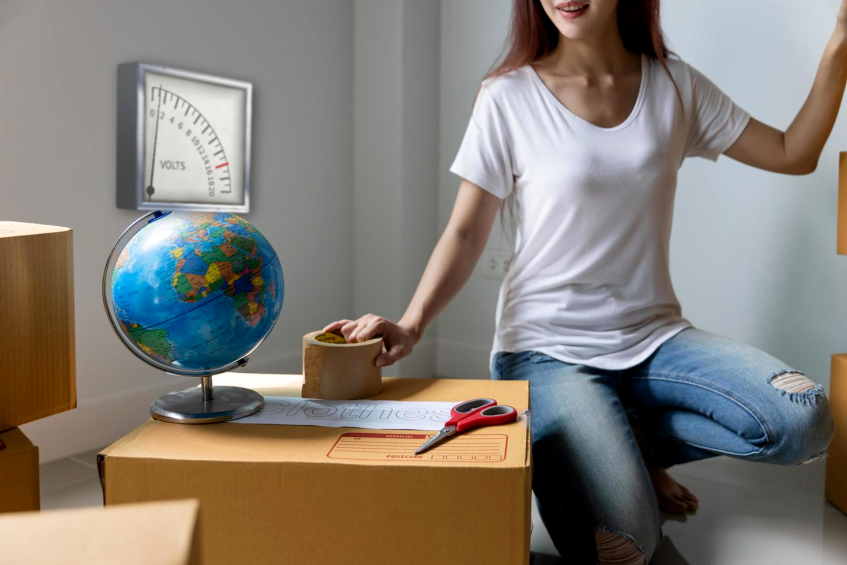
{"value": 1, "unit": "V"}
